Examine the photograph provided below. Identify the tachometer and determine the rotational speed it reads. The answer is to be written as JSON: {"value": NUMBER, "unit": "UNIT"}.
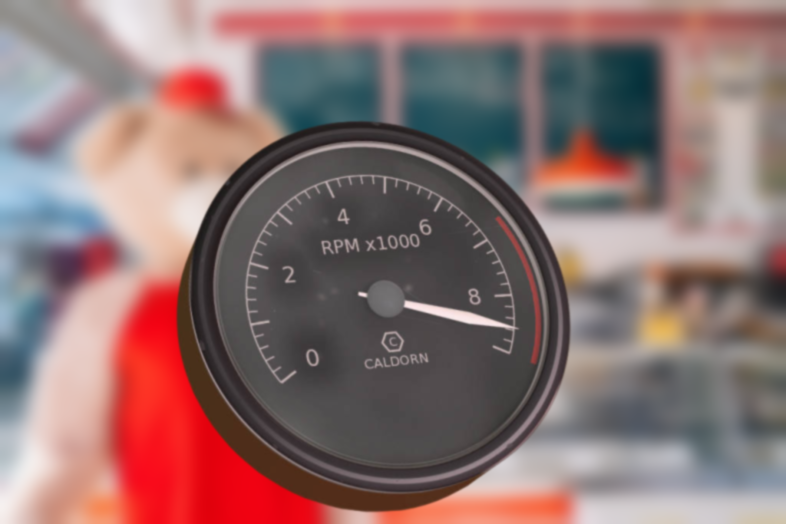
{"value": 8600, "unit": "rpm"}
